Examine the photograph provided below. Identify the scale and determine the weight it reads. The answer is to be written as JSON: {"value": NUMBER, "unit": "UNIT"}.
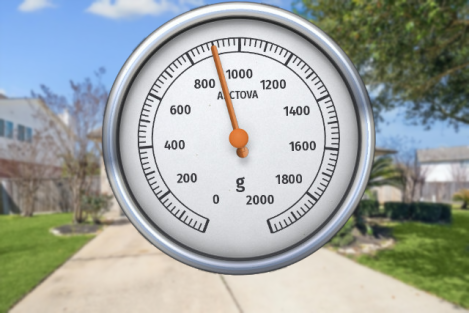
{"value": 900, "unit": "g"}
